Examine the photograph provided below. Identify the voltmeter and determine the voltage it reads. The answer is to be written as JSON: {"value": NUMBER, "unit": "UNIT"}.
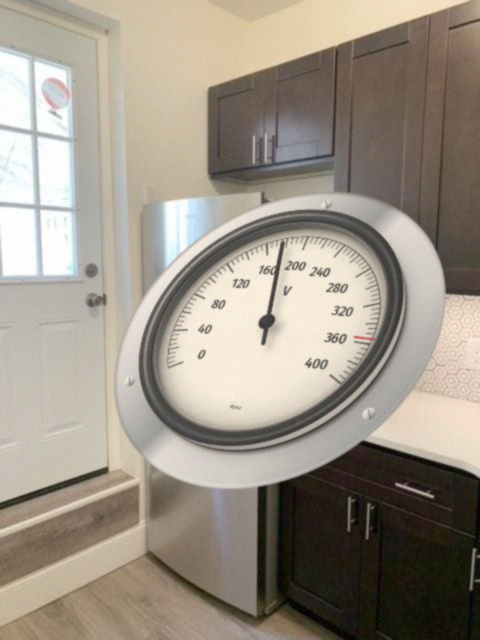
{"value": 180, "unit": "V"}
